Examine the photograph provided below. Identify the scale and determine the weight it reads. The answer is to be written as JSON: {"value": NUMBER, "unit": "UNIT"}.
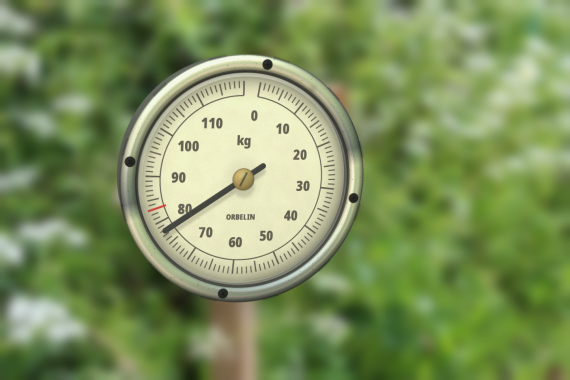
{"value": 78, "unit": "kg"}
